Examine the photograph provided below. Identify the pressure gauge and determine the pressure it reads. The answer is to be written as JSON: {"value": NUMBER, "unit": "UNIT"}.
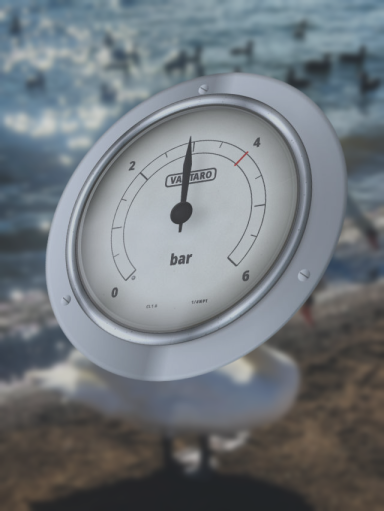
{"value": 3, "unit": "bar"}
